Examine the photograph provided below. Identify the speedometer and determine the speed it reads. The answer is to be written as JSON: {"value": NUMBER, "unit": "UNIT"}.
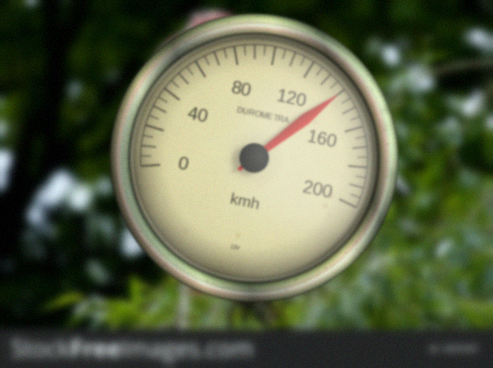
{"value": 140, "unit": "km/h"}
